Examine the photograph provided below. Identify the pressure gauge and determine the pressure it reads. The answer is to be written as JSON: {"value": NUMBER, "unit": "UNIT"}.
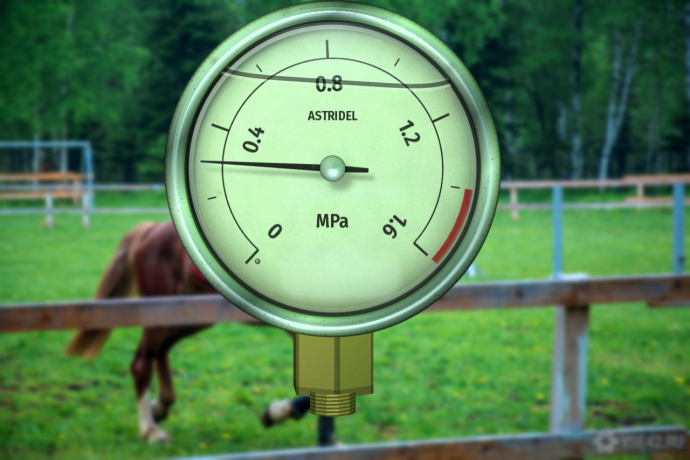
{"value": 0.3, "unit": "MPa"}
